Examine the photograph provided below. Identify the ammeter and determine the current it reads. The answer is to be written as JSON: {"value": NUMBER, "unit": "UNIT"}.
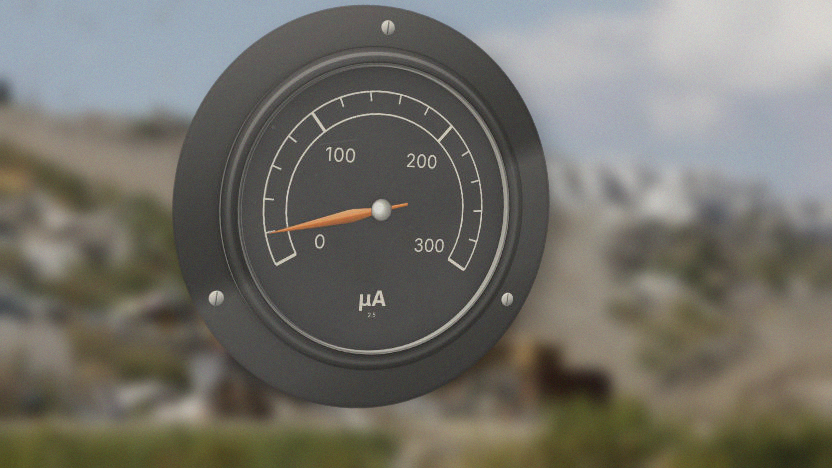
{"value": 20, "unit": "µA"}
